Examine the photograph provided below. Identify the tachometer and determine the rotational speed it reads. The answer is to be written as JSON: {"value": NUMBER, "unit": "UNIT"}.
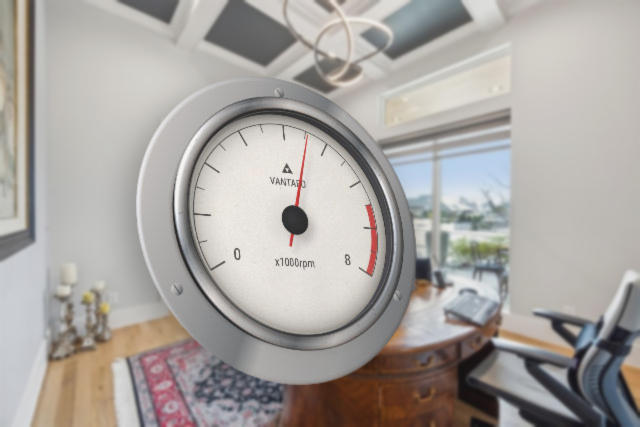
{"value": 4500, "unit": "rpm"}
